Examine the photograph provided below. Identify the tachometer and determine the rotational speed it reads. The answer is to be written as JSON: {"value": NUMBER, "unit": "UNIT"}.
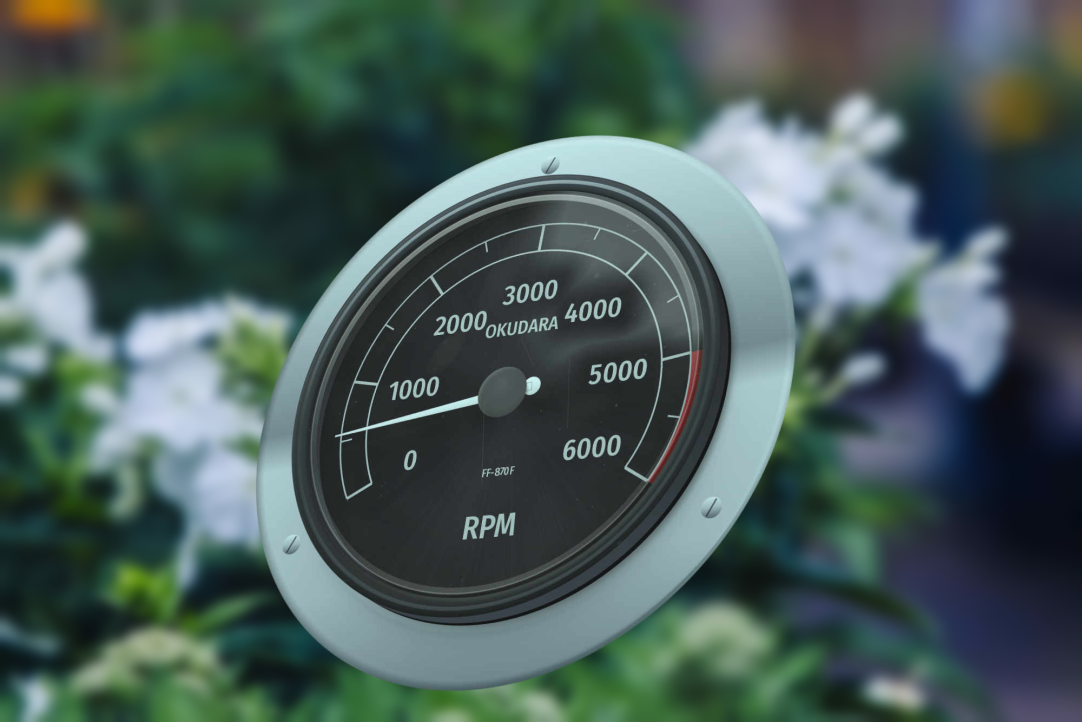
{"value": 500, "unit": "rpm"}
